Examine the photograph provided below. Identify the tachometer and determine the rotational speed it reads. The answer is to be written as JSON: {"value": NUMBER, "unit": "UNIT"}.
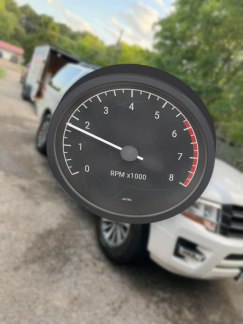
{"value": 1750, "unit": "rpm"}
